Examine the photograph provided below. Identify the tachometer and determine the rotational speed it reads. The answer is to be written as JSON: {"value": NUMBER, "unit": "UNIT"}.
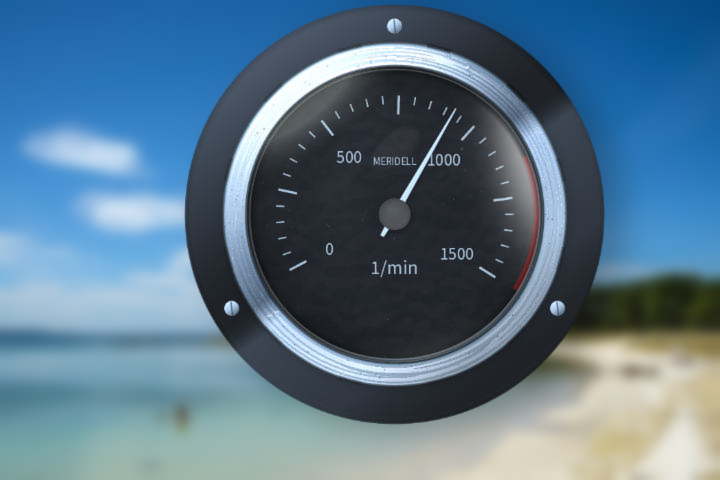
{"value": 925, "unit": "rpm"}
